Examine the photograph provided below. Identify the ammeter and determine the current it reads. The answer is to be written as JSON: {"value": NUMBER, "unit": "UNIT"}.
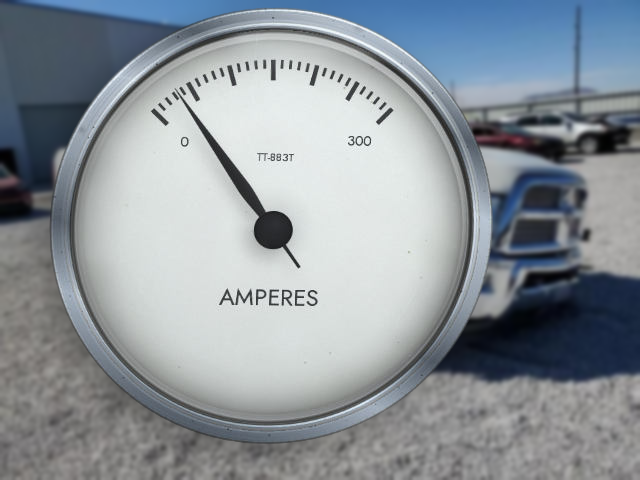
{"value": 35, "unit": "A"}
